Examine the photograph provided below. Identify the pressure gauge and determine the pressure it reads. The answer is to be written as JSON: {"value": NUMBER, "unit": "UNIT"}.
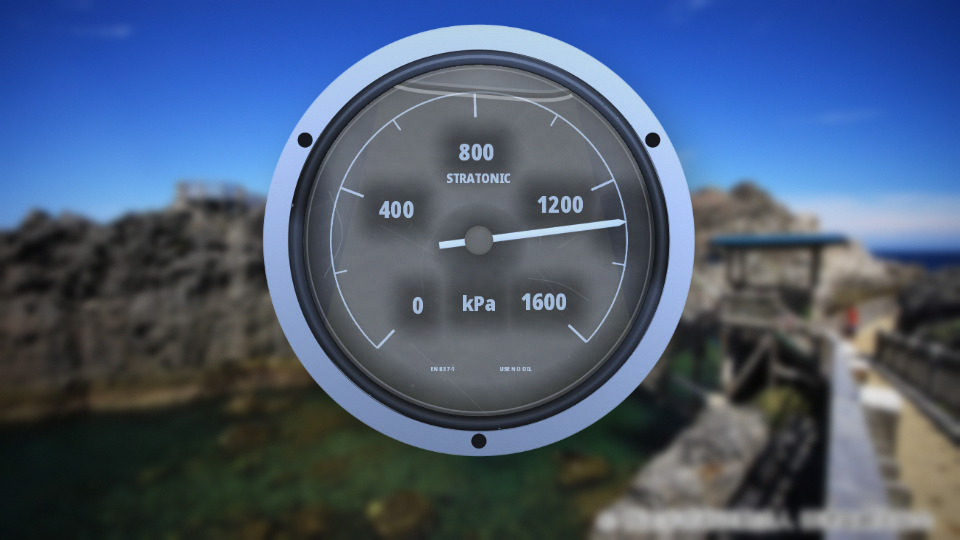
{"value": 1300, "unit": "kPa"}
